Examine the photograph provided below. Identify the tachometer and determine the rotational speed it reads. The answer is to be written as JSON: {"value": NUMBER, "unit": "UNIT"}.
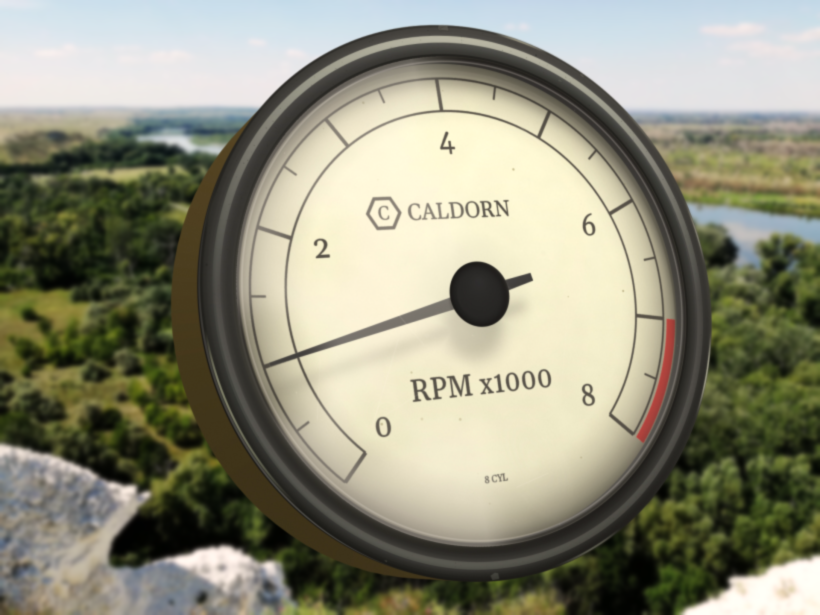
{"value": 1000, "unit": "rpm"}
